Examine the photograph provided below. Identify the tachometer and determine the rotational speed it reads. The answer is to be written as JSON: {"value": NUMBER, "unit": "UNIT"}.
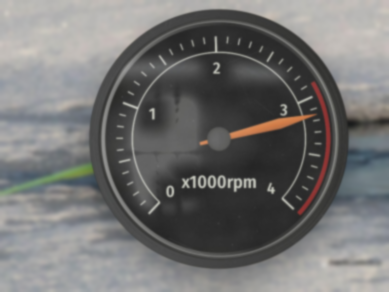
{"value": 3150, "unit": "rpm"}
